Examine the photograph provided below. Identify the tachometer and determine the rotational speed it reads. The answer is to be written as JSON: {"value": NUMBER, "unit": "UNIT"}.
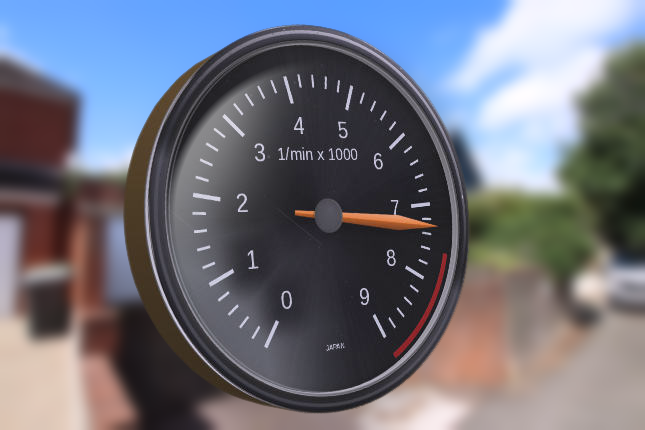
{"value": 7300, "unit": "rpm"}
